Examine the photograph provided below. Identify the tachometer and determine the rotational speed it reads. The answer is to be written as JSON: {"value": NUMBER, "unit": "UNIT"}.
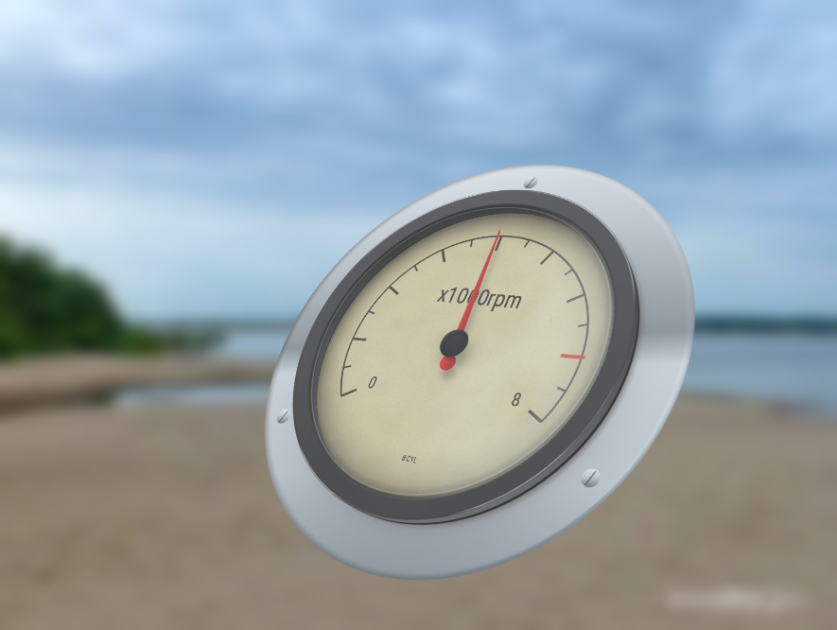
{"value": 4000, "unit": "rpm"}
